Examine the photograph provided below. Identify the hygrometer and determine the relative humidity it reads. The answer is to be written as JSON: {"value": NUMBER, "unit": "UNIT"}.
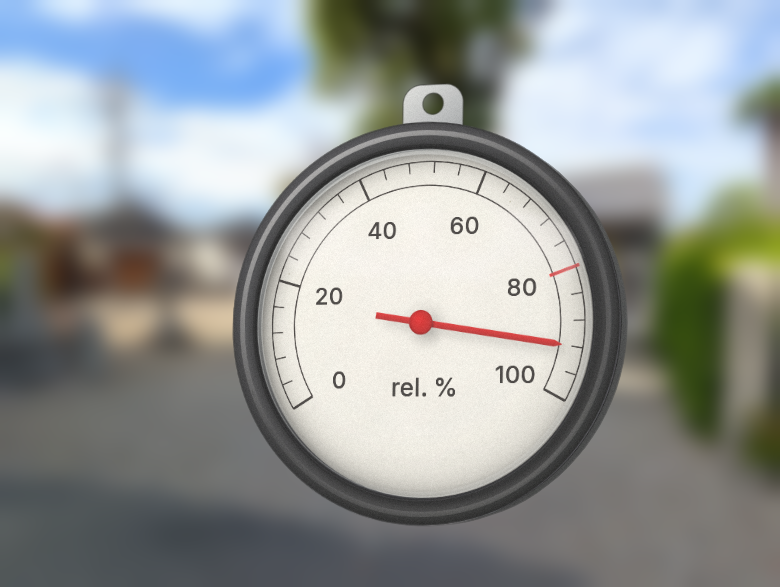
{"value": 92, "unit": "%"}
